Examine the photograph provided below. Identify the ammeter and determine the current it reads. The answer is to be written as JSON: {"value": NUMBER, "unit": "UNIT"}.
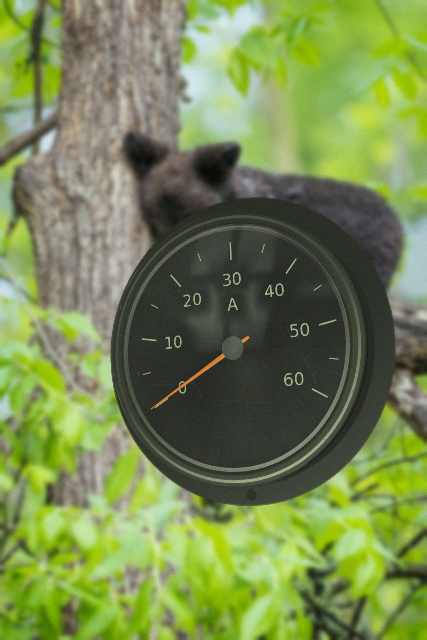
{"value": 0, "unit": "A"}
